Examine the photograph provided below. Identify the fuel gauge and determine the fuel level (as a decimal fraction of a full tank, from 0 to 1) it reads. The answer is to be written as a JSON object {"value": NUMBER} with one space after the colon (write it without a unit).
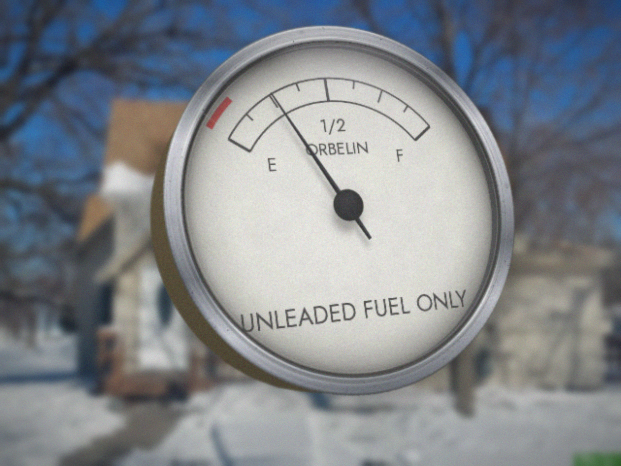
{"value": 0.25}
